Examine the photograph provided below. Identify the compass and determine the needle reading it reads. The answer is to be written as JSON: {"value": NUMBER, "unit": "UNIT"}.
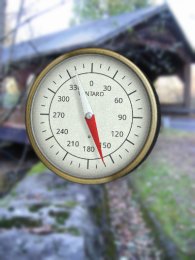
{"value": 160, "unit": "°"}
